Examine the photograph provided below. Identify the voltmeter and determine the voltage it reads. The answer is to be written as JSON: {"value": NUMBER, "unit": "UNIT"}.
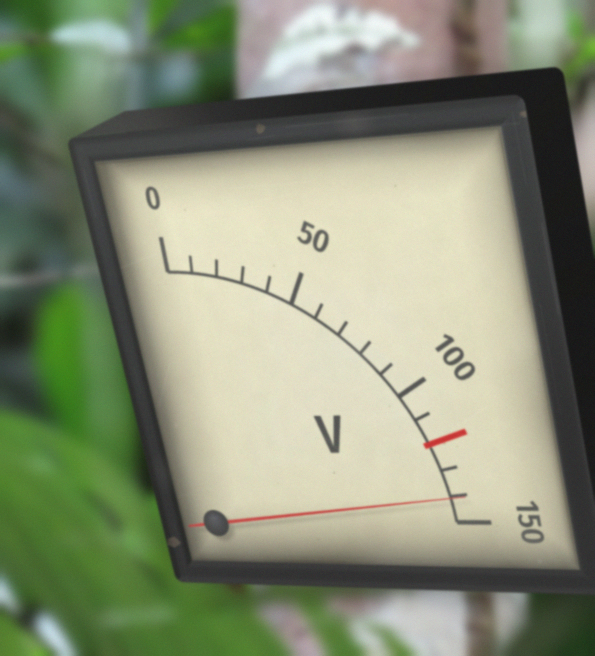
{"value": 140, "unit": "V"}
